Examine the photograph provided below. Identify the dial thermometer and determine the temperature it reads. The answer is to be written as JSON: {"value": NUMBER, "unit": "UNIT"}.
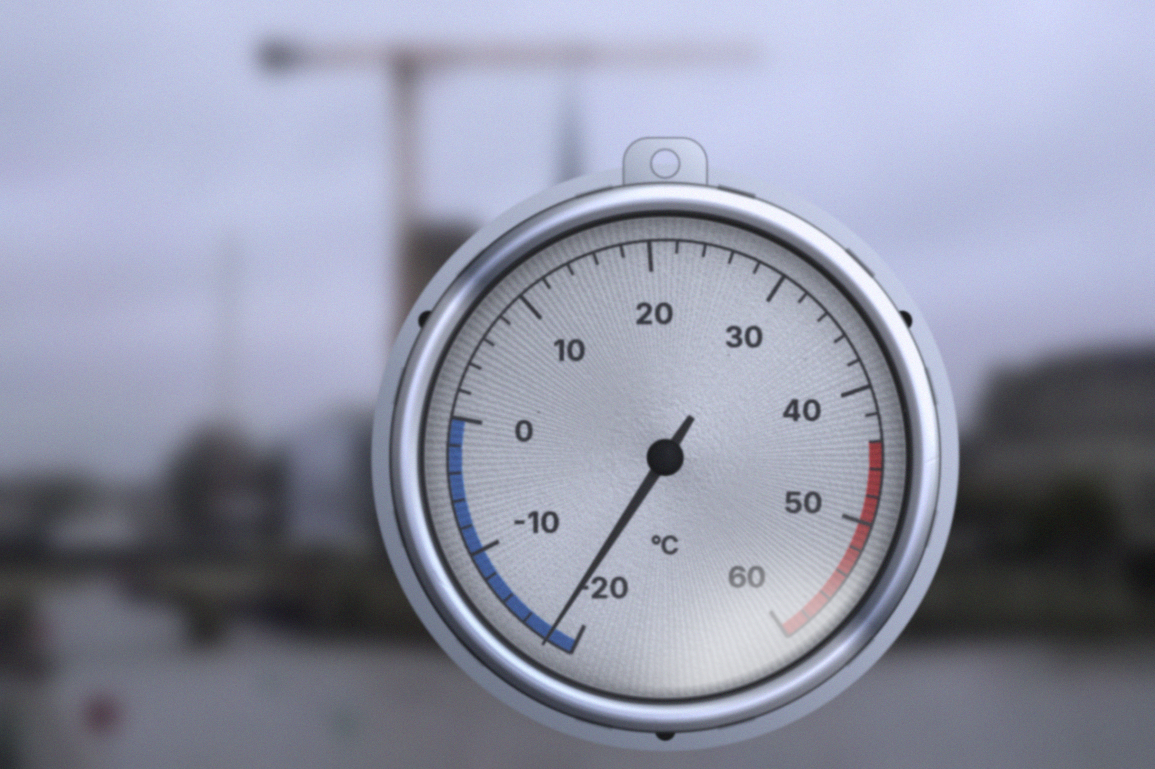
{"value": -18, "unit": "°C"}
